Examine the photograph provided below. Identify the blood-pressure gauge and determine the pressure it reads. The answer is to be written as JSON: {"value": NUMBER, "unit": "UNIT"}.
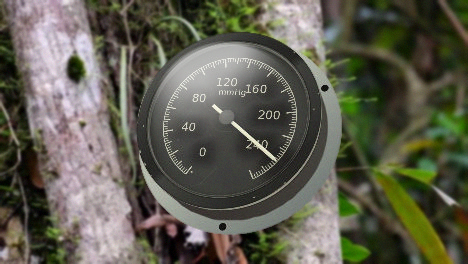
{"value": 240, "unit": "mmHg"}
